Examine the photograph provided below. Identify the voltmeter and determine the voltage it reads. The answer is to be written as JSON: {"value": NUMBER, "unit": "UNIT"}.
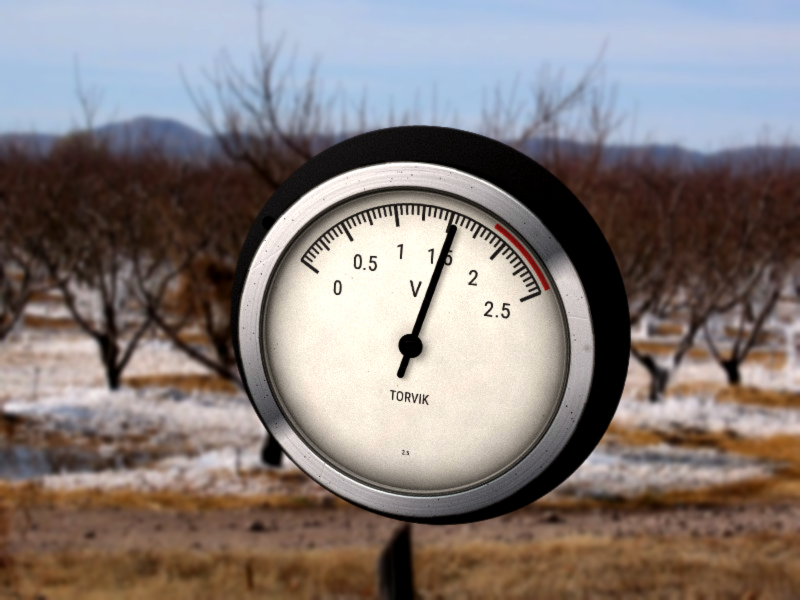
{"value": 1.55, "unit": "V"}
